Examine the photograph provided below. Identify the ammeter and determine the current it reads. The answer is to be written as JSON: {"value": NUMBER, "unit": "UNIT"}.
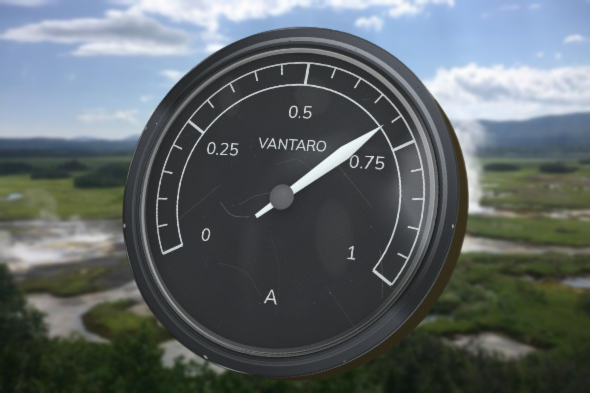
{"value": 0.7, "unit": "A"}
